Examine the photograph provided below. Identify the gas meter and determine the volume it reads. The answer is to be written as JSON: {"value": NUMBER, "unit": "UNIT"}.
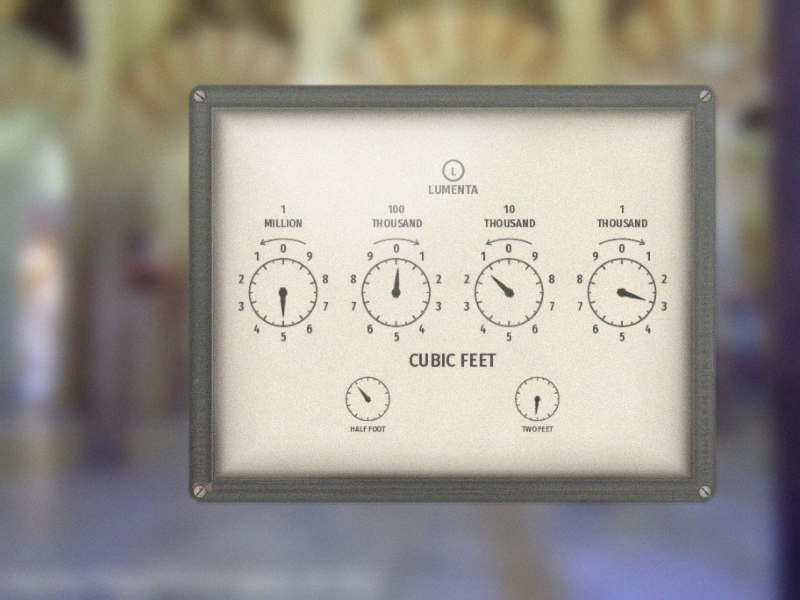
{"value": 501300, "unit": "ft³"}
